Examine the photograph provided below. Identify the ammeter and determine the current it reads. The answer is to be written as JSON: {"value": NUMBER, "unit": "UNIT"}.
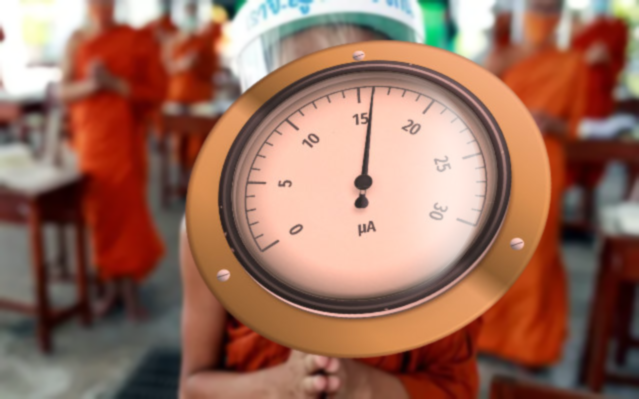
{"value": 16, "unit": "µA"}
